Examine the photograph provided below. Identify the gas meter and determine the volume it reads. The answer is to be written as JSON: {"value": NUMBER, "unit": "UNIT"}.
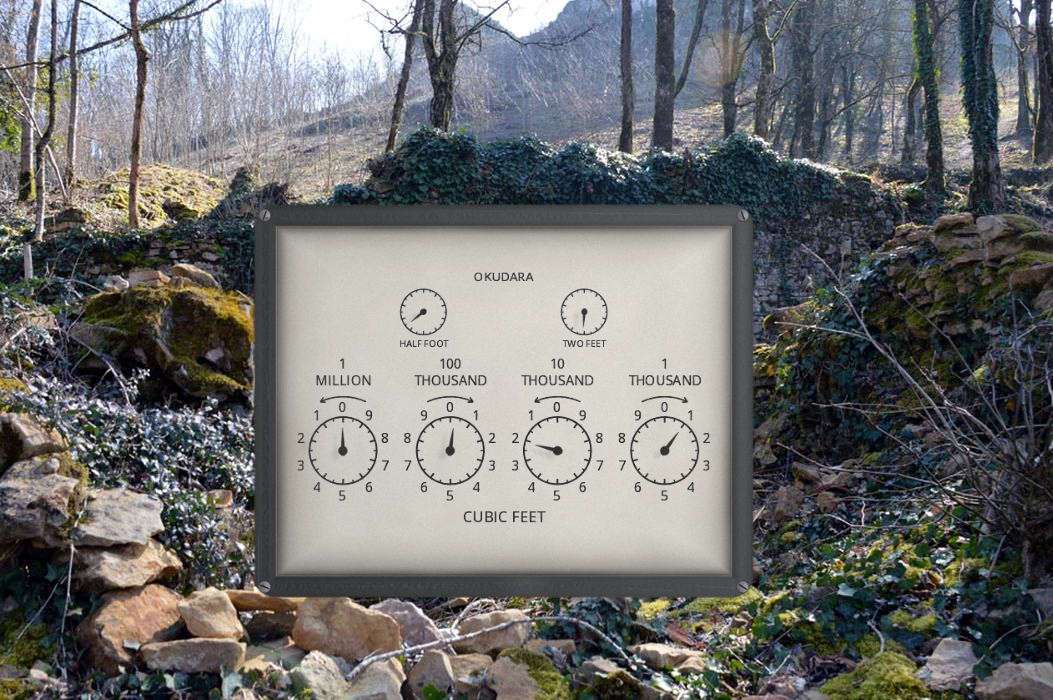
{"value": 2100, "unit": "ft³"}
